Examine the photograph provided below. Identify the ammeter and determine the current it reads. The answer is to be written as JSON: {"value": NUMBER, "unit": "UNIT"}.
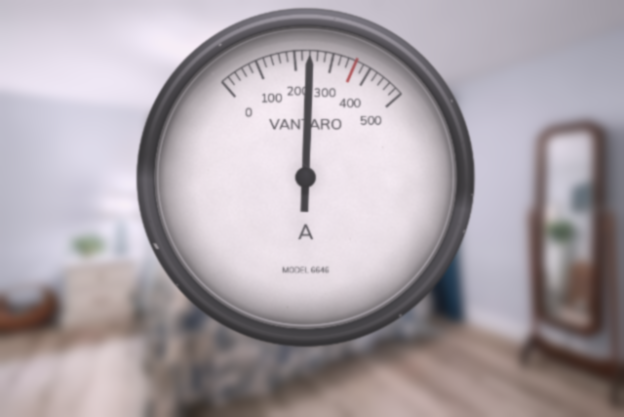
{"value": 240, "unit": "A"}
